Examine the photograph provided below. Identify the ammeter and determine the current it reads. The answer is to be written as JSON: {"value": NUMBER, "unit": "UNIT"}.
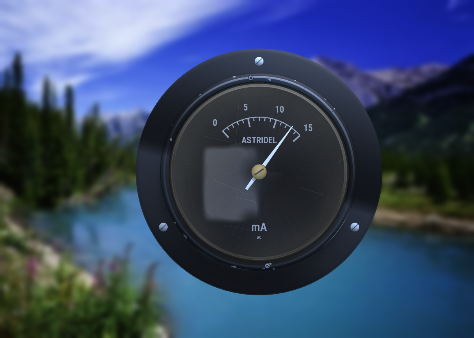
{"value": 13, "unit": "mA"}
